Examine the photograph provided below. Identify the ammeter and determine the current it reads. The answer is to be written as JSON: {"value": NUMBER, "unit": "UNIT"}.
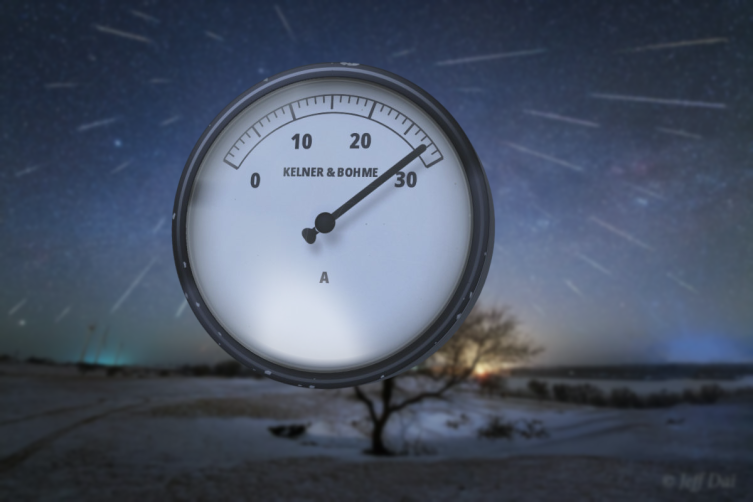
{"value": 28, "unit": "A"}
